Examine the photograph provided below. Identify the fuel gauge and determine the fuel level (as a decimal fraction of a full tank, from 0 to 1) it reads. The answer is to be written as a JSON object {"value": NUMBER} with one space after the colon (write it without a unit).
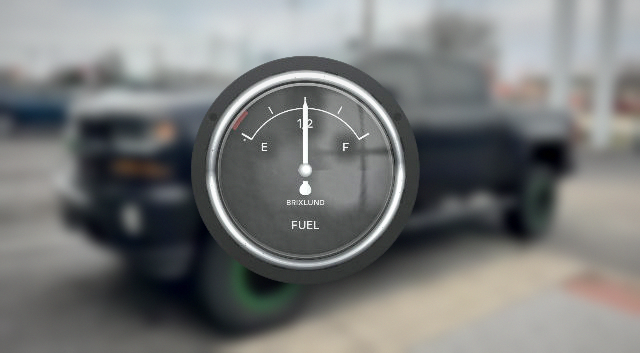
{"value": 0.5}
